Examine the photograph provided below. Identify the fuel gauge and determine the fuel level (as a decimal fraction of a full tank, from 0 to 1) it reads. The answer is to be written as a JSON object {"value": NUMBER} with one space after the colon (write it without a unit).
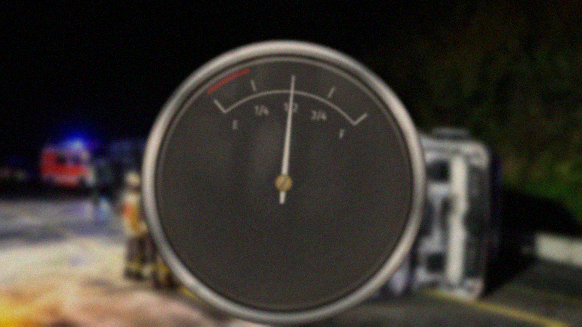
{"value": 0.5}
